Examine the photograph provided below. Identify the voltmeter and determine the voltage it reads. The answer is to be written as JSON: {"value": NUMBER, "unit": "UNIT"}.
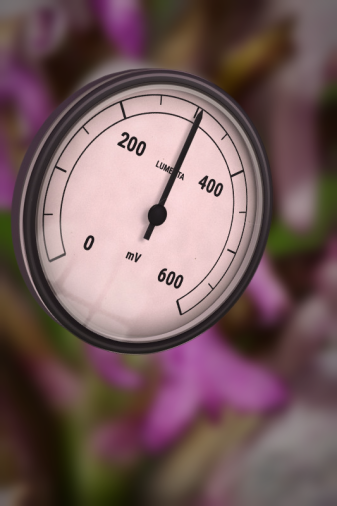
{"value": 300, "unit": "mV"}
